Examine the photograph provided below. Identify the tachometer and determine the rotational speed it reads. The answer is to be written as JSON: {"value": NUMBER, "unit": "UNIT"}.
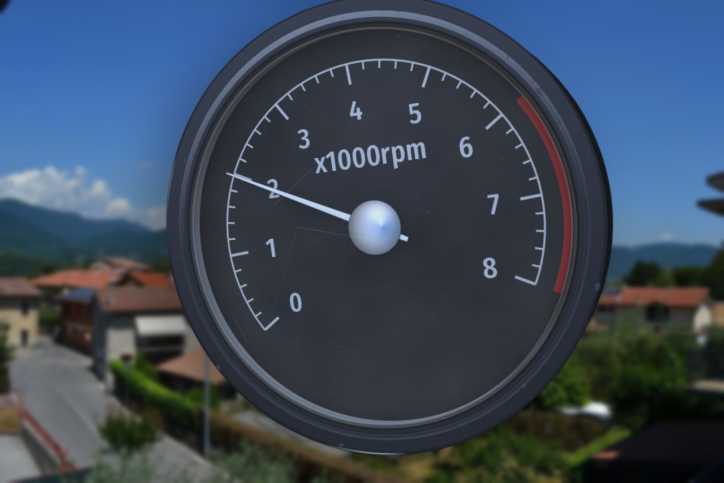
{"value": 2000, "unit": "rpm"}
